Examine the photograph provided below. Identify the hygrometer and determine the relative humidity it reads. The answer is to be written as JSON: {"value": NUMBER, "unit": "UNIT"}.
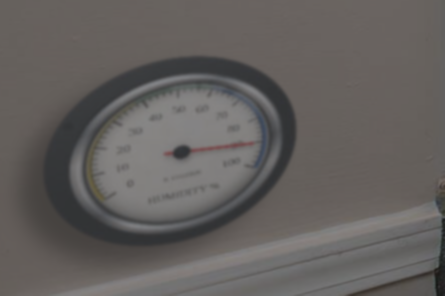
{"value": 90, "unit": "%"}
